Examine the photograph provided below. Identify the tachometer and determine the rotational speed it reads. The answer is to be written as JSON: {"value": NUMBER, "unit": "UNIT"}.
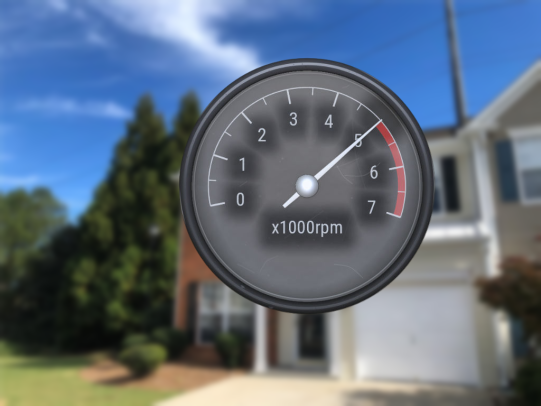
{"value": 5000, "unit": "rpm"}
